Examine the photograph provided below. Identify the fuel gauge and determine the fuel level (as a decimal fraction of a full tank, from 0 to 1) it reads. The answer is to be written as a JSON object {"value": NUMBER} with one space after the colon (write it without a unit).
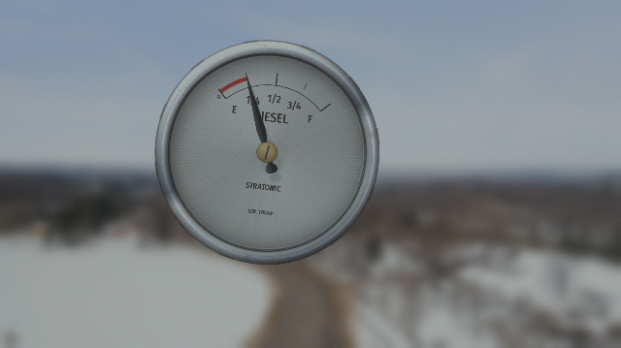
{"value": 0.25}
